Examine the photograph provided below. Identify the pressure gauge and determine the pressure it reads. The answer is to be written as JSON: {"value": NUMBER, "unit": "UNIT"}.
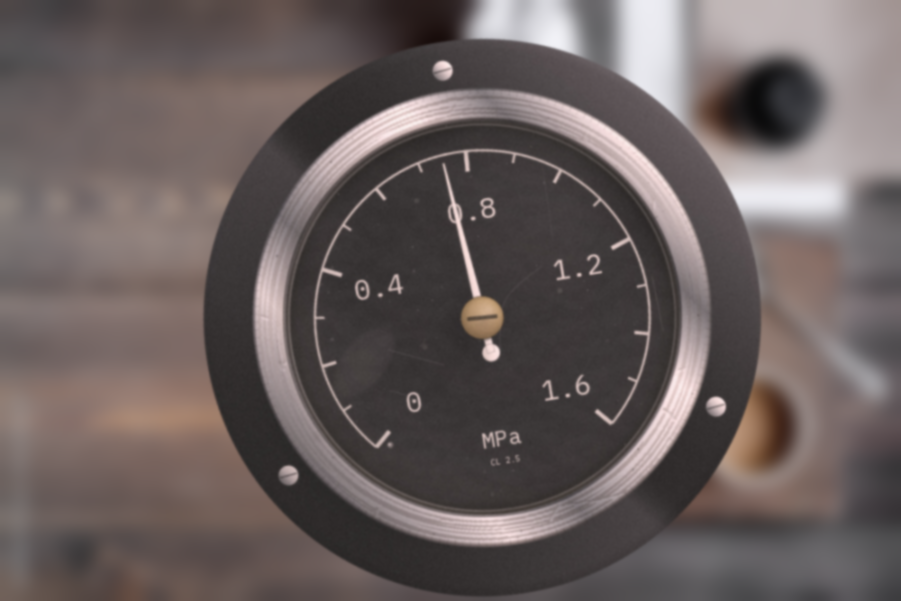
{"value": 0.75, "unit": "MPa"}
